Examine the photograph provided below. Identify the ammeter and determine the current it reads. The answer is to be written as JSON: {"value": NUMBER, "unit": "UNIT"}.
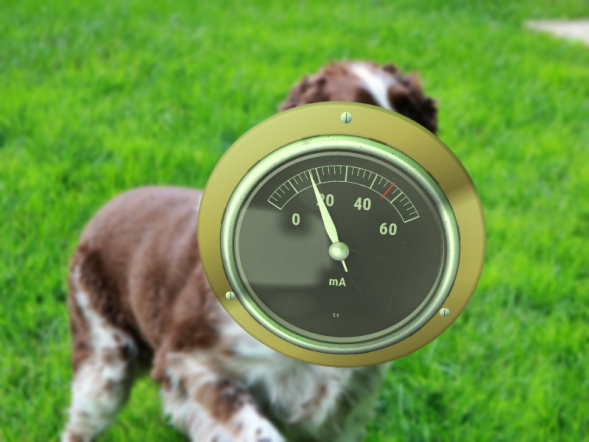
{"value": 18, "unit": "mA"}
